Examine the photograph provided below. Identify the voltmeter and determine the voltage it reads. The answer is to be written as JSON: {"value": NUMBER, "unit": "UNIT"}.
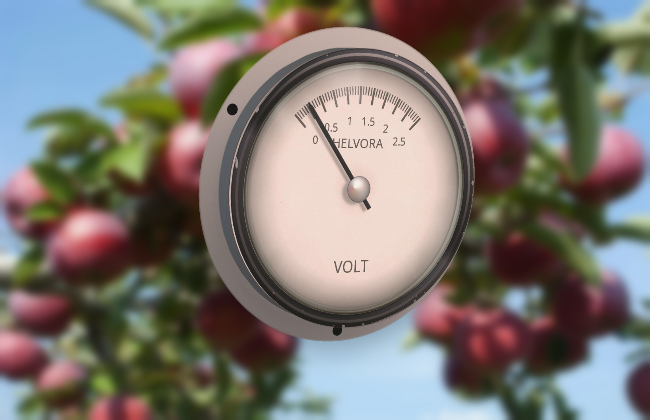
{"value": 0.25, "unit": "V"}
